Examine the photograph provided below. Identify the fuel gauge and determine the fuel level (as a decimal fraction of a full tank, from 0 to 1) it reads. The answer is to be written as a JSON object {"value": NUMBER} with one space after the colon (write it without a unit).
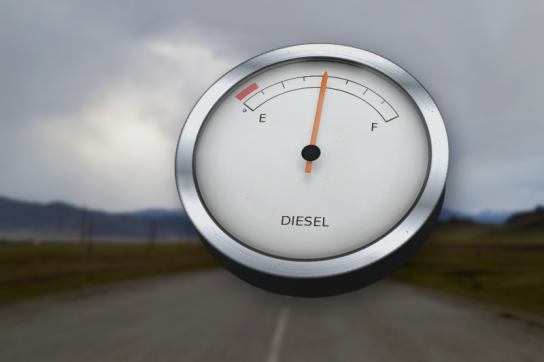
{"value": 0.5}
